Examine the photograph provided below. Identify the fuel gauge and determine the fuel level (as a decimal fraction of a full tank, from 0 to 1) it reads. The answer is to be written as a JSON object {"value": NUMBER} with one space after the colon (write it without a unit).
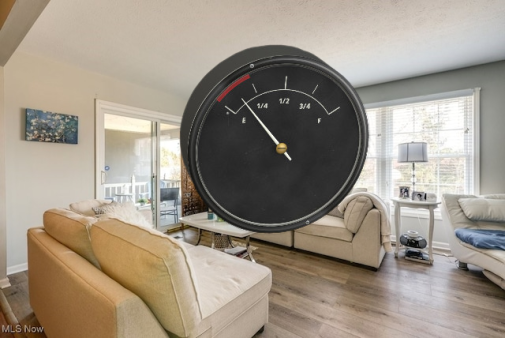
{"value": 0.125}
